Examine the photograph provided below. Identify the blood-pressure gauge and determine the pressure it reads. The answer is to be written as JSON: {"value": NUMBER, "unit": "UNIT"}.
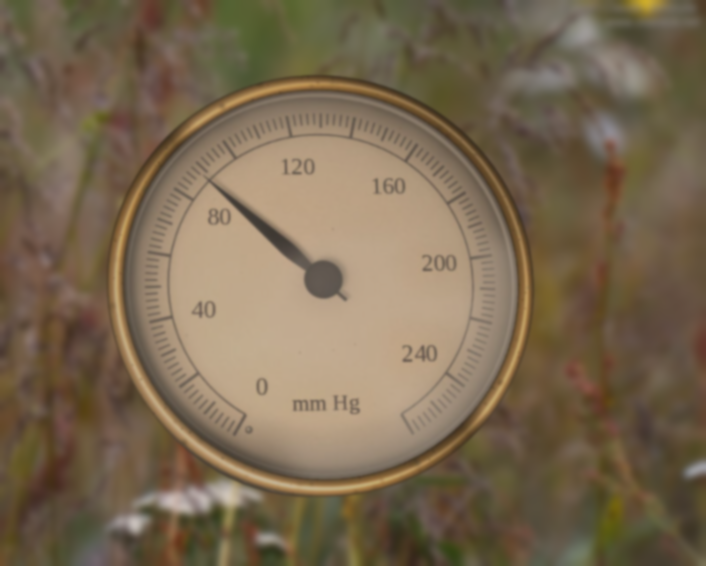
{"value": 88, "unit": "mmHg"}
